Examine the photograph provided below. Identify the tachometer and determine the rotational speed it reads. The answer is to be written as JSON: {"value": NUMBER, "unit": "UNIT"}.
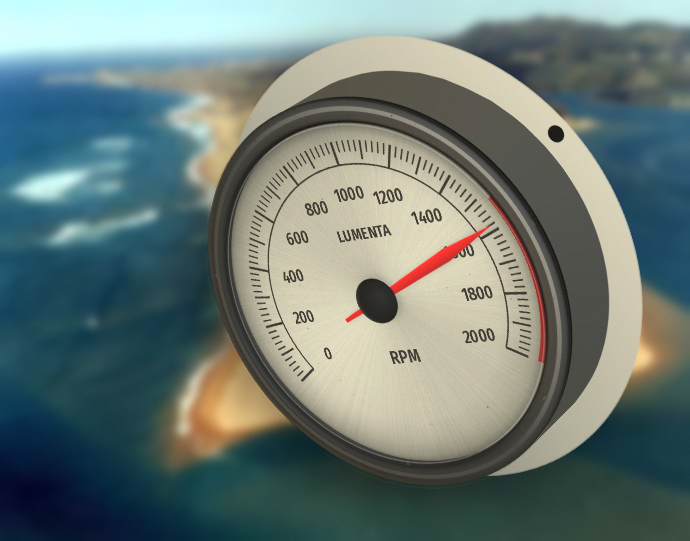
{"value": 1580, "unit": "rpm"}
